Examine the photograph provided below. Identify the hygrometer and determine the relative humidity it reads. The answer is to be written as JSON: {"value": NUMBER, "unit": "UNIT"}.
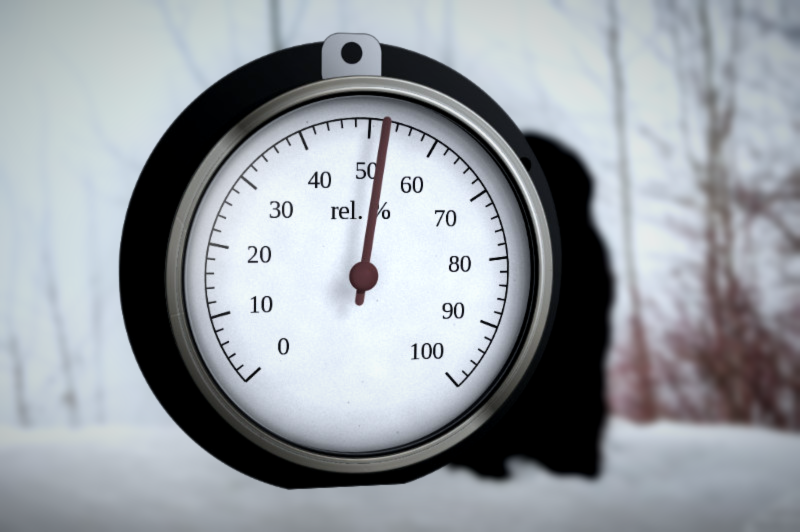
{"value": 52, "unit": "%"}
